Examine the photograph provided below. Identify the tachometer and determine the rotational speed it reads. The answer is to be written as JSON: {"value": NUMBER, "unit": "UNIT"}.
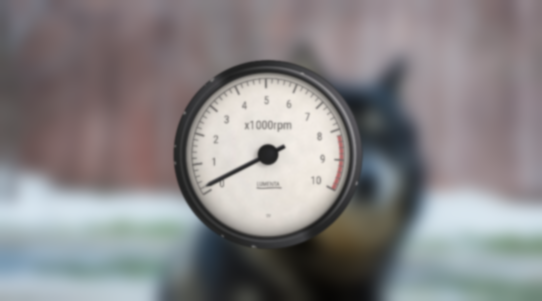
{"value": 200, "unit": "rpm"}
